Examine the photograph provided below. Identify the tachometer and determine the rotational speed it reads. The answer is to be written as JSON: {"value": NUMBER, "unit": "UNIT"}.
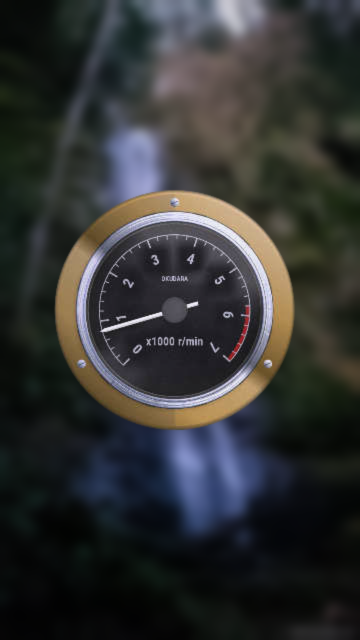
{"value": 800, "unit": "rpm"}
